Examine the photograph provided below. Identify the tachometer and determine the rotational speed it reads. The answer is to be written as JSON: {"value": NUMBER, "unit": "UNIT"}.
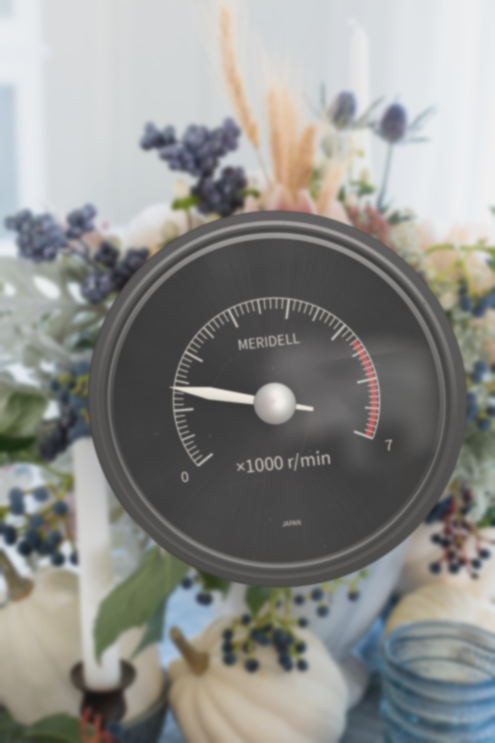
{"value": 1400, "unit": "rpm"}
